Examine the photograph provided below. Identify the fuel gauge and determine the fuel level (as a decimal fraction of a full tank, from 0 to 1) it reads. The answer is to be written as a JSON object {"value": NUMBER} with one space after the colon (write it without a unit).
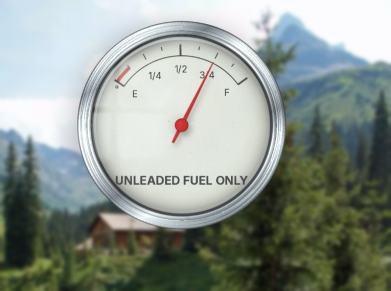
{"value": 0.75}
